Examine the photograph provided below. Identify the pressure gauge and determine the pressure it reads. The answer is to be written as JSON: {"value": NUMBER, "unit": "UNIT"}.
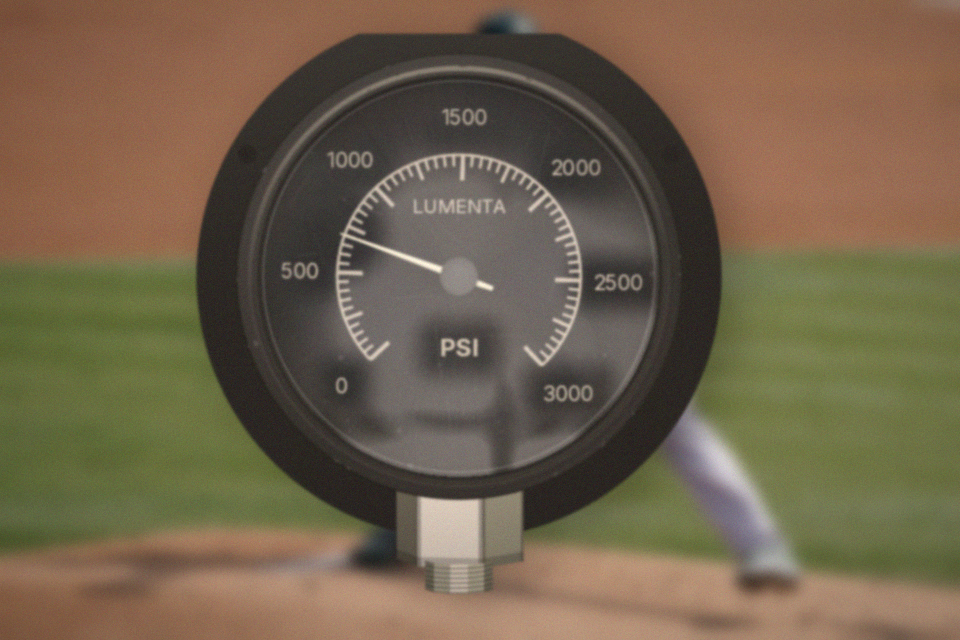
{"value": 700, "unit": "psi"}
